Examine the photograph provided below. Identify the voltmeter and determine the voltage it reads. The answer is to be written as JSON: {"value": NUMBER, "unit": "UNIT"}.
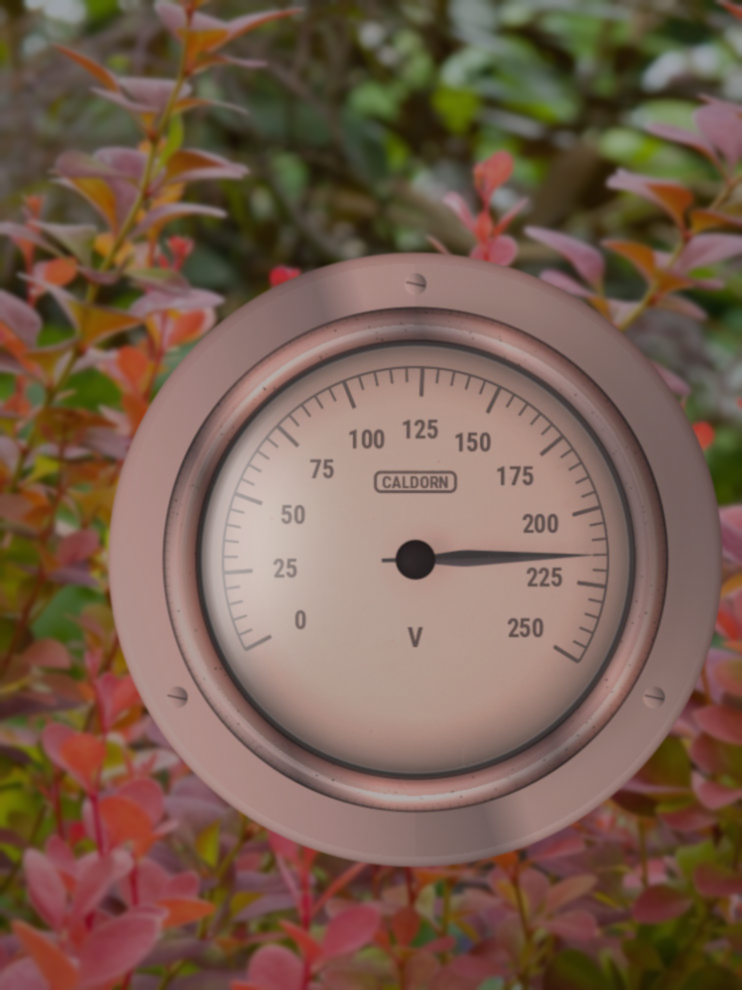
{"value": 215, "unit": "V"}
